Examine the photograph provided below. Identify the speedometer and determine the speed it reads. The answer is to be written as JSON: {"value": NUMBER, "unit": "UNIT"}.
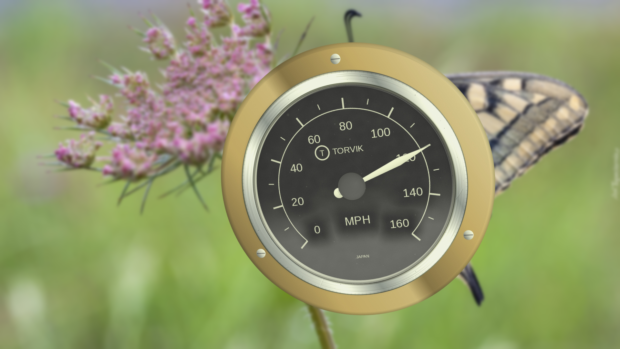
{"value": 120, "unit": "mph"}
